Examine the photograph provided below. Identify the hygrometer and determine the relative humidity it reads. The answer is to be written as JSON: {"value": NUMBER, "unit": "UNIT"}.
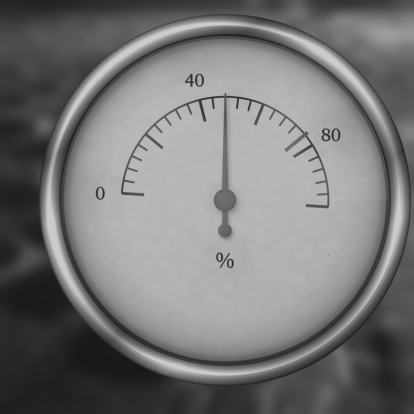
{"value": 48, "unit": "%"}
